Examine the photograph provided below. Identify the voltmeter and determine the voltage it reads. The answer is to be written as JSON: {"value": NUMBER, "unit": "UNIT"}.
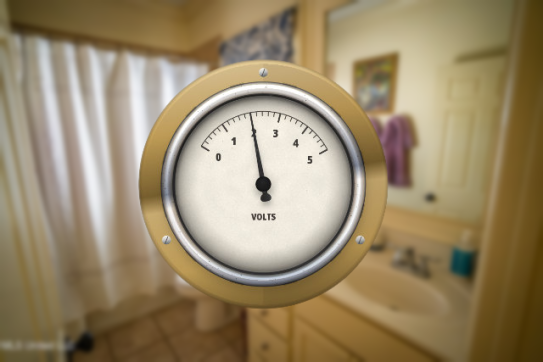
{"value": 2, "unit": "V"}
